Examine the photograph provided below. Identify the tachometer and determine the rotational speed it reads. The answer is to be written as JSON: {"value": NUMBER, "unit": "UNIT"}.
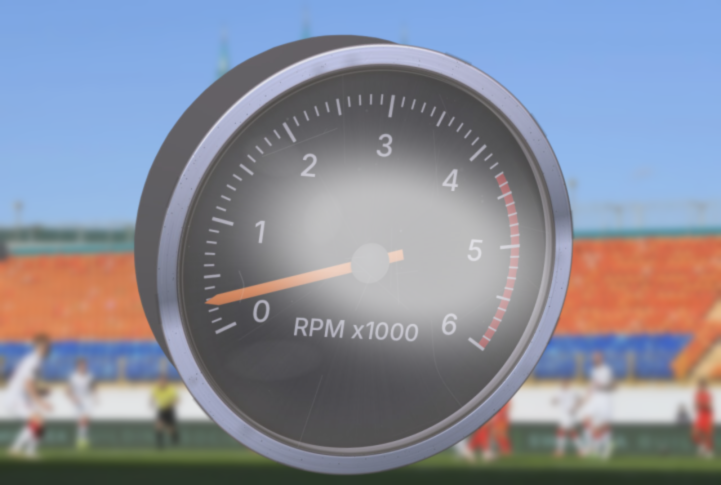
{"value": 300, "unit": "rpm"}
